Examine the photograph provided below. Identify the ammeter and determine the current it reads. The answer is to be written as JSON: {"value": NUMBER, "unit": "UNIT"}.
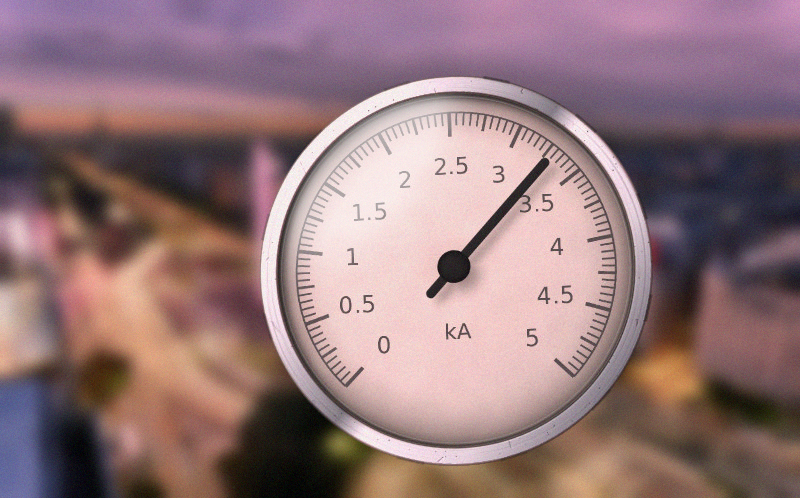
{"value": 3.3, "unit": "kA"}
